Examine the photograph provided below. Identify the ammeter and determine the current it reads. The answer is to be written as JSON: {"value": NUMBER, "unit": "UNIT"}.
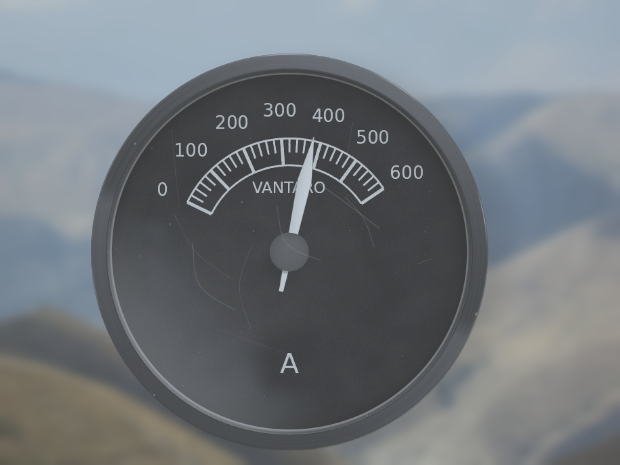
{"value": 380, "unit": "A"}
